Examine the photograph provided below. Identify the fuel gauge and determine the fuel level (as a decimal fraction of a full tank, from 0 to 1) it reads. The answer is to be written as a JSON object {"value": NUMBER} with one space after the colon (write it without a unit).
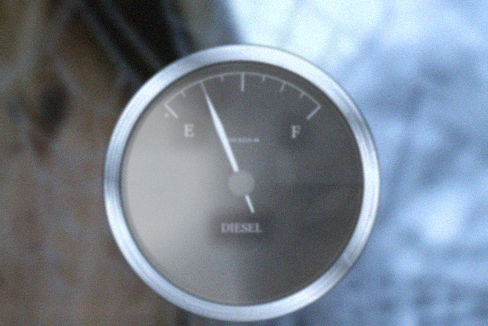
{"value": 0.25}
